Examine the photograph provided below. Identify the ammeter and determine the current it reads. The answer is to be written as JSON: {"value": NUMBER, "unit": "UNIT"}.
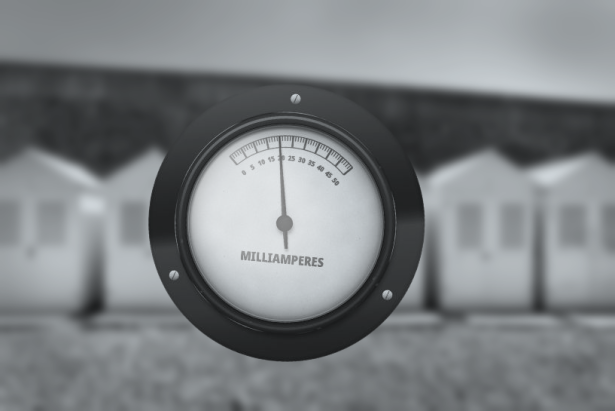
{"value": 20, "unit": "mA"}
